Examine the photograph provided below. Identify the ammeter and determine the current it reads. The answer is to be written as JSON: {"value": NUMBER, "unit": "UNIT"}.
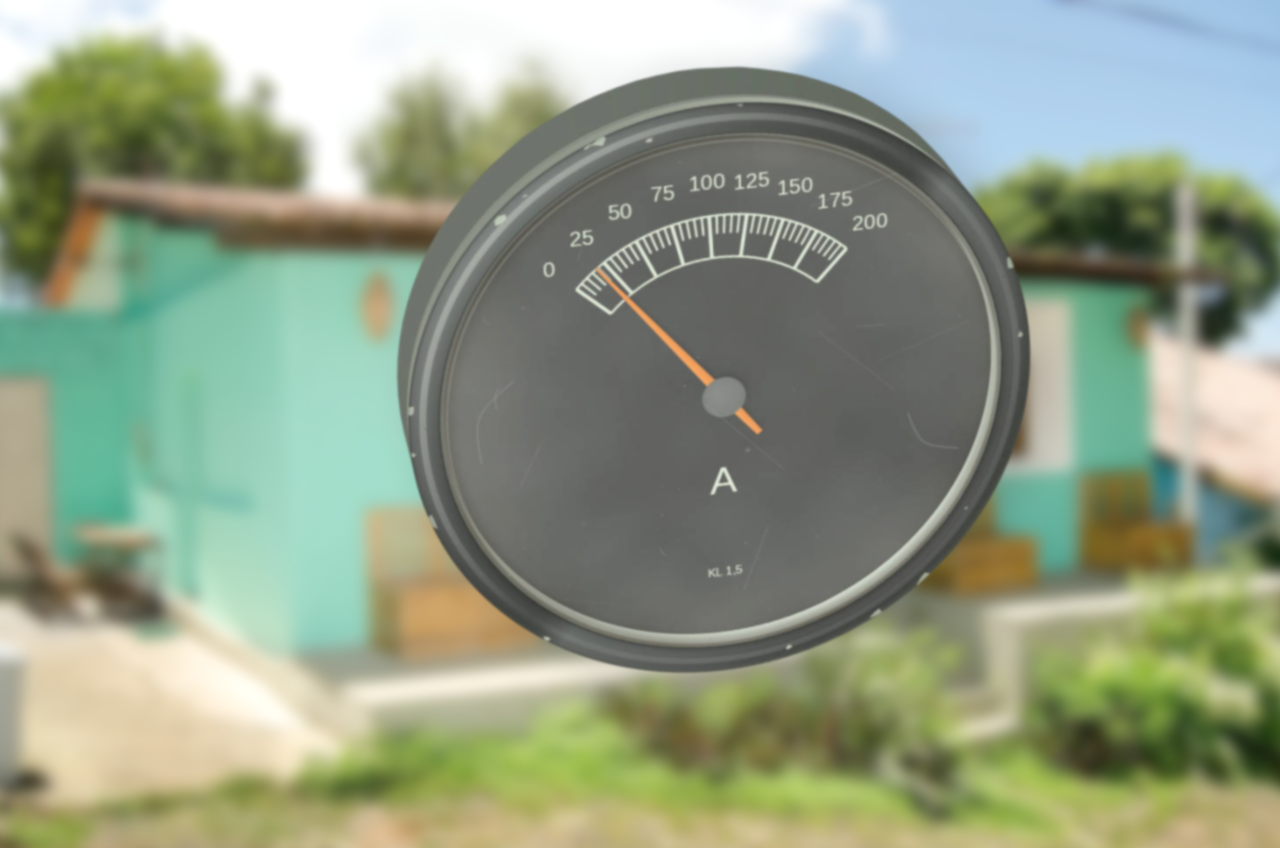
{"value": 20, "unit": "A"}
